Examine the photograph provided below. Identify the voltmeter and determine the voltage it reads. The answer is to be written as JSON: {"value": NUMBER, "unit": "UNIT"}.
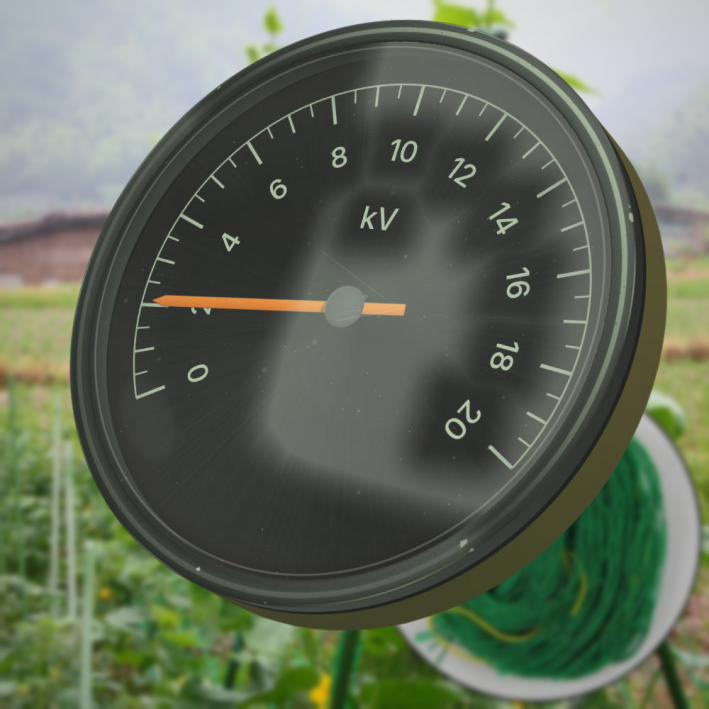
{"value": 2, "unit": "kV"}
